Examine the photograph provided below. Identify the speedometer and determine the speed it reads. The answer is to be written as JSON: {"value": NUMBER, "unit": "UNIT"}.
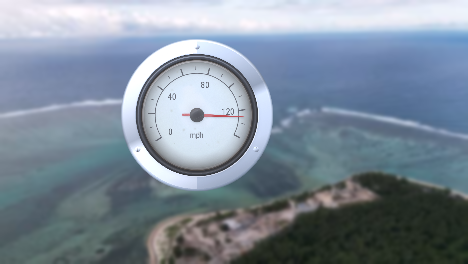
{"value": 125, "unit": "mph"}
